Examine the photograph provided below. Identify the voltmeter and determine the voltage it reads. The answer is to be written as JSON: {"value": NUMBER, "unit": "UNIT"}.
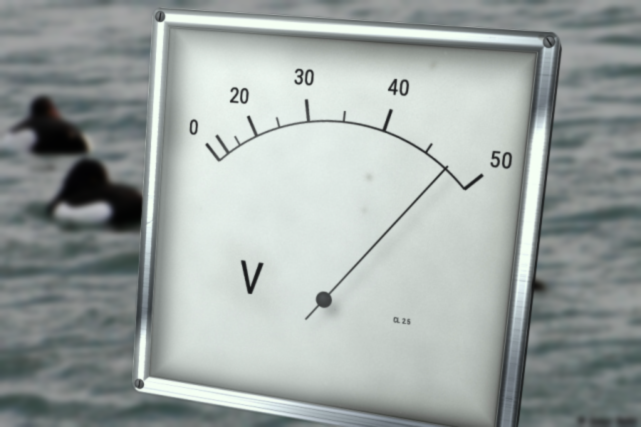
{"value": 47.5, "unit": "V"}
